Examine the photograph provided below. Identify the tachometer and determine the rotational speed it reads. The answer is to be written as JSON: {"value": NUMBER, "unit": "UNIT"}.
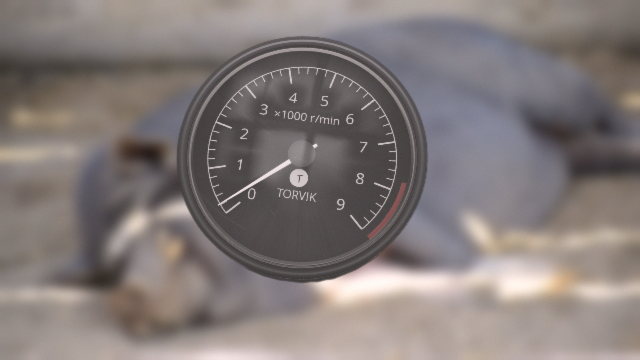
{"value": 200, "unit": "rpm"}
